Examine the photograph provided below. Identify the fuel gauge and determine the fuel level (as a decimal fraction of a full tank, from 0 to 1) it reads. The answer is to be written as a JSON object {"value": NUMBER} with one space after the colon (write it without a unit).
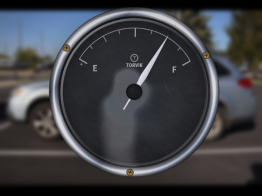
{"value": 0.75}
